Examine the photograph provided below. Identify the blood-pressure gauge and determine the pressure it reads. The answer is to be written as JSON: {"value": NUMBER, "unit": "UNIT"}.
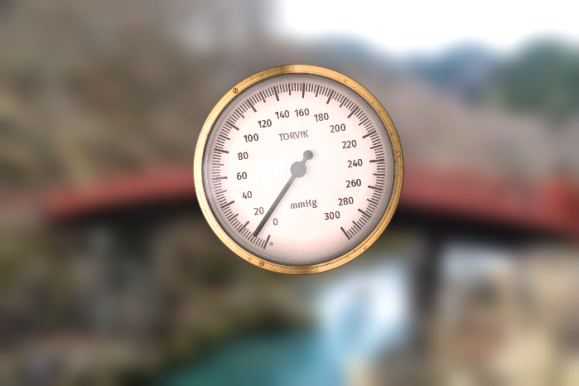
{"value": 10, "unit": "mmHg"}
